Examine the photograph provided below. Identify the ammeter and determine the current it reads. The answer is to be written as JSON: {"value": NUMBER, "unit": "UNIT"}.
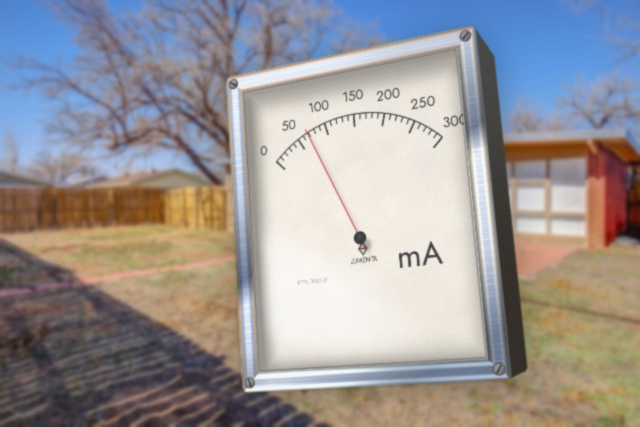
{"value": 70, "unit": "mA"}
